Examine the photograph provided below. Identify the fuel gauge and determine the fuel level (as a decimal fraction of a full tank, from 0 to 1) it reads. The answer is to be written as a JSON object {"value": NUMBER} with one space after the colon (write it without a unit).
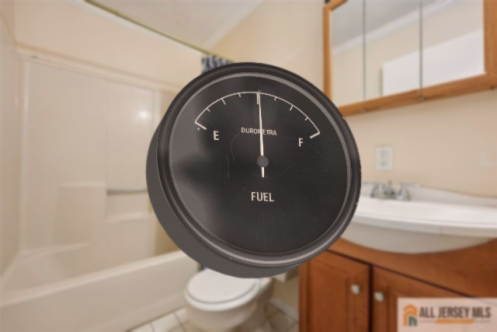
{"value": 0.5}
